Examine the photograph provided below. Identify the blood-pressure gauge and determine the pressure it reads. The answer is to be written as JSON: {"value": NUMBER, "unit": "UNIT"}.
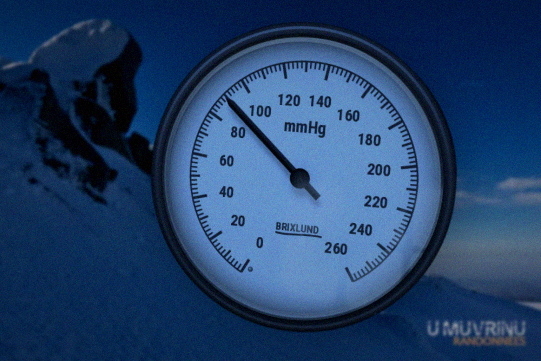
{"value": 90, "unit": "mmHg"}
